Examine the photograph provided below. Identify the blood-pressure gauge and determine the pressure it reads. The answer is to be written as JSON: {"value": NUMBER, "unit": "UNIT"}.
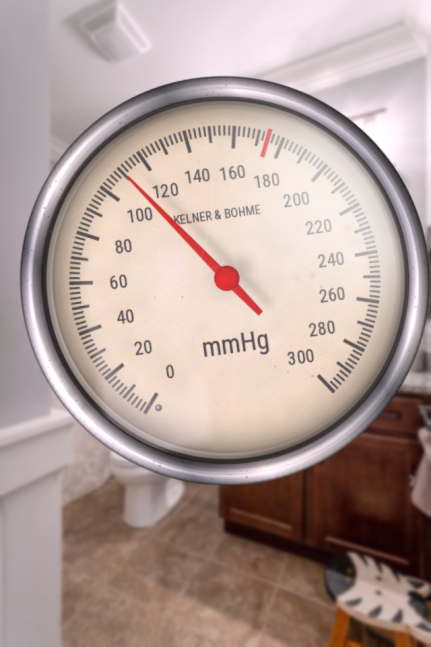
{"value": 110, "unit": "mmHg"}
